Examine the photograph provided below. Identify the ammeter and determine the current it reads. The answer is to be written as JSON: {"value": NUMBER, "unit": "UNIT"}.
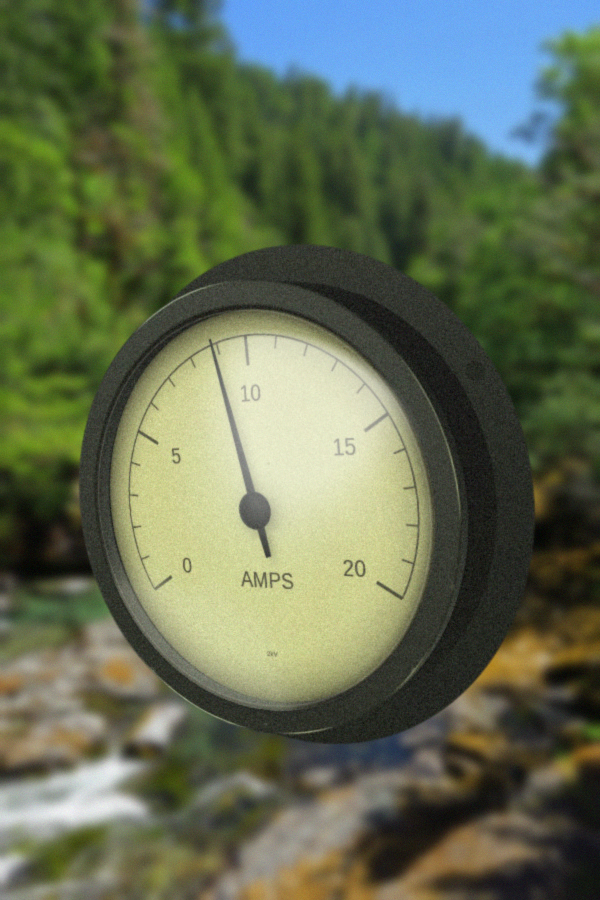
{"value": 9, "unit": "A"}
